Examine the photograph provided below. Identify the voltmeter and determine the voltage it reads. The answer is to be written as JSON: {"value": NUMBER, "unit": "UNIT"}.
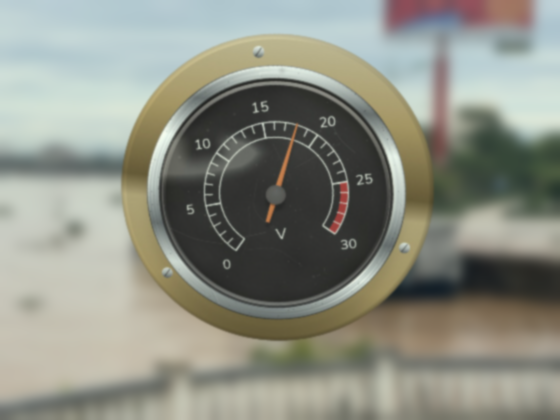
{"value": 18, "unit": "V"}
